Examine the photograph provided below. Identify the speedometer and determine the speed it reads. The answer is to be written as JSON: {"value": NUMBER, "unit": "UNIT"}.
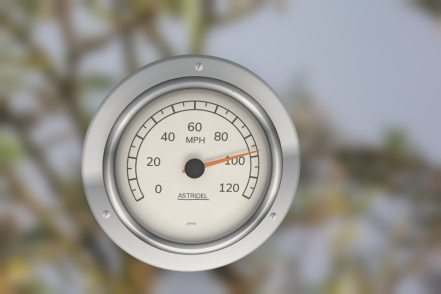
{"value": 97.5, "unit": "mph"}
